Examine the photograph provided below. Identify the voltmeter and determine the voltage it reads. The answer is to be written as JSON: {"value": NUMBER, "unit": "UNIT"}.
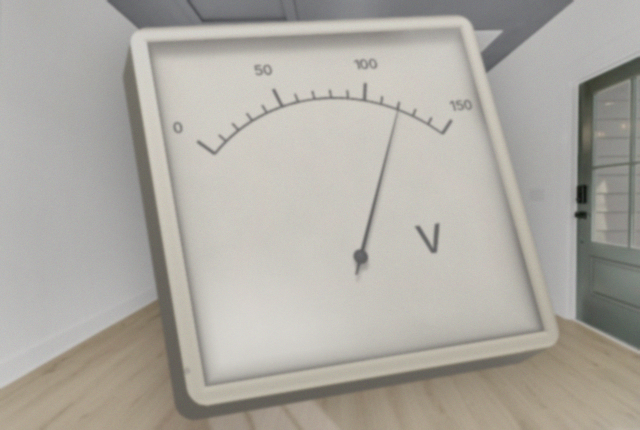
{"value": 120, "unit": "V"}
